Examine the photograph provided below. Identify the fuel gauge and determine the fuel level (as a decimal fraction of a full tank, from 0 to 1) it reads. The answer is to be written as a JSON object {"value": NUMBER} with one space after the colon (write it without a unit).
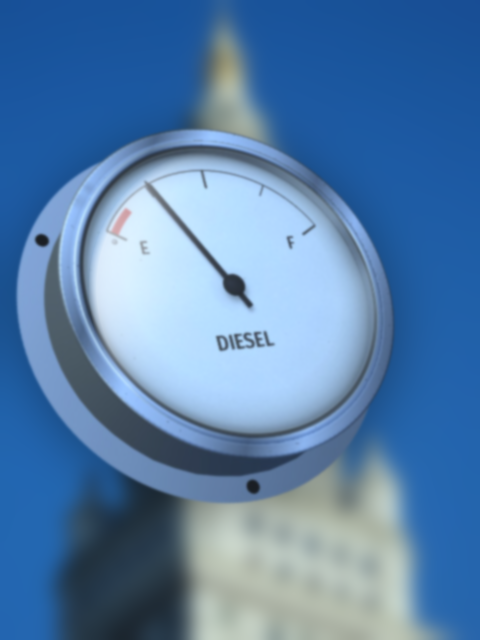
{"value": 0.25}
